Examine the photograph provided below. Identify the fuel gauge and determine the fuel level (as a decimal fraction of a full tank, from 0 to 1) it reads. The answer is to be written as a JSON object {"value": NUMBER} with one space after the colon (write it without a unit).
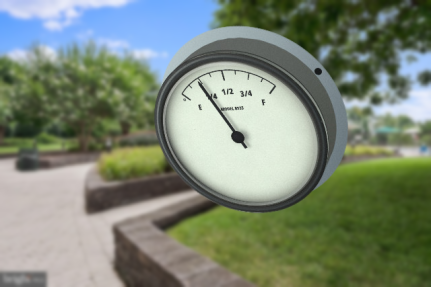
{"value": 0.25}
